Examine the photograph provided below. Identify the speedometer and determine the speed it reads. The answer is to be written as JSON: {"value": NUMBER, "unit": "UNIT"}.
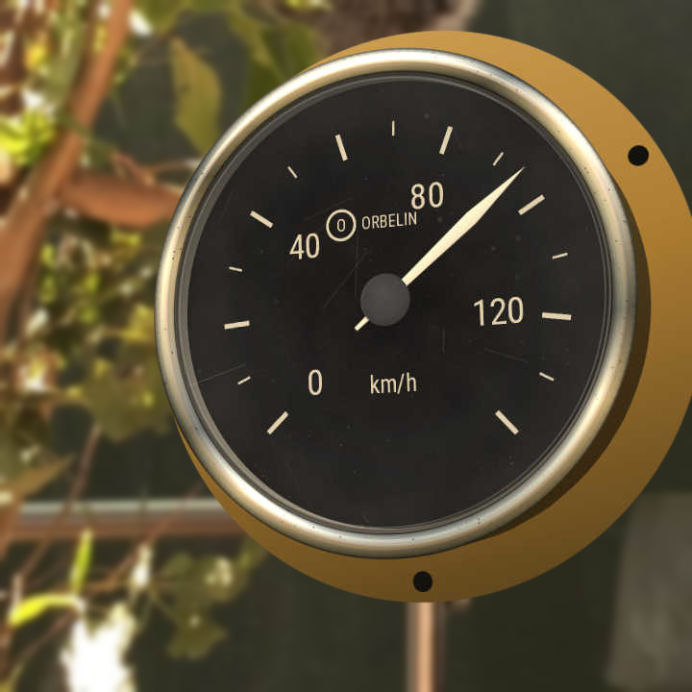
{"value": 95, "unit": "km/h"}
